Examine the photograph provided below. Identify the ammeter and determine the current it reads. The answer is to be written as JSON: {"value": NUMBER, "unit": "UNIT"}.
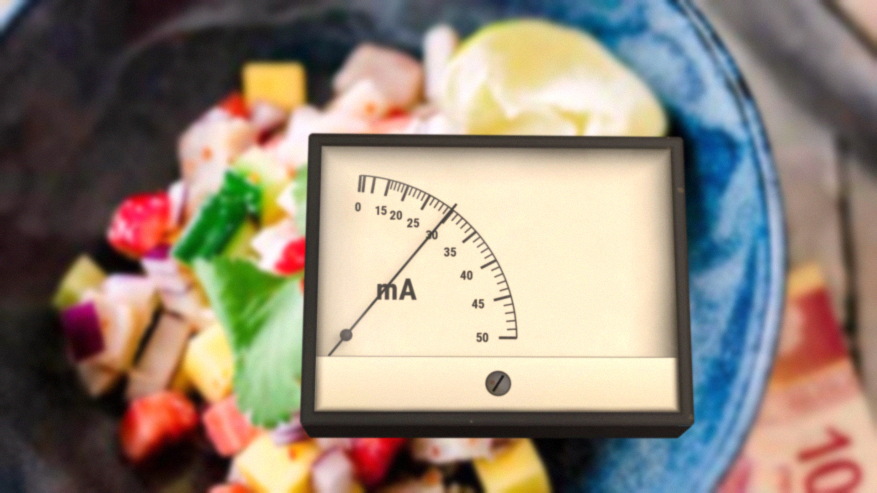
{"value": 30, "unit": "mA"}
